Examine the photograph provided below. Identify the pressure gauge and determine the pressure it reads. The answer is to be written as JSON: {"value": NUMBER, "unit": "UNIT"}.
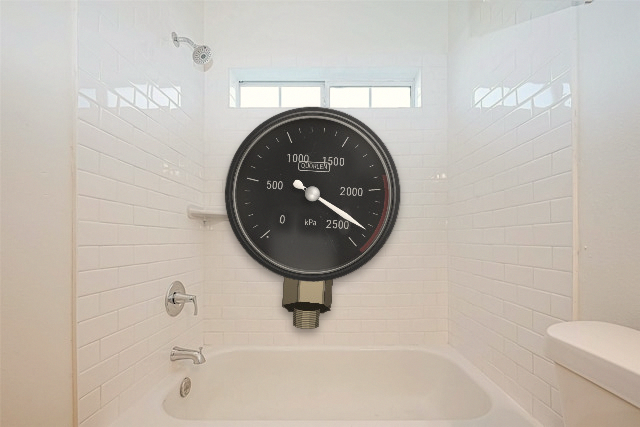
{"value": 2350, "unit": "kPa"}
